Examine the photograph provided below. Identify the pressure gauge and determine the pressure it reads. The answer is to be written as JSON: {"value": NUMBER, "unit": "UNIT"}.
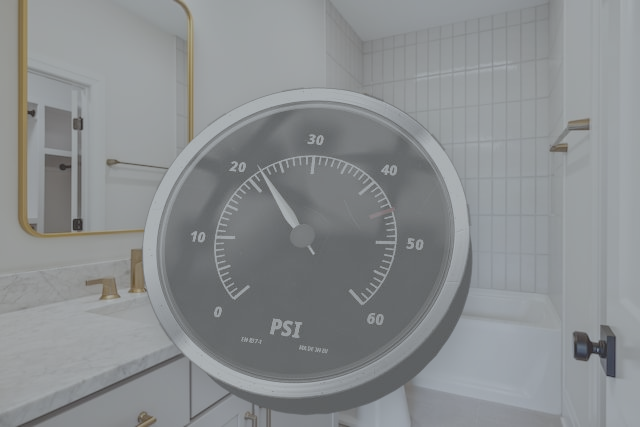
{"value": 22, "unit": "psi"}
